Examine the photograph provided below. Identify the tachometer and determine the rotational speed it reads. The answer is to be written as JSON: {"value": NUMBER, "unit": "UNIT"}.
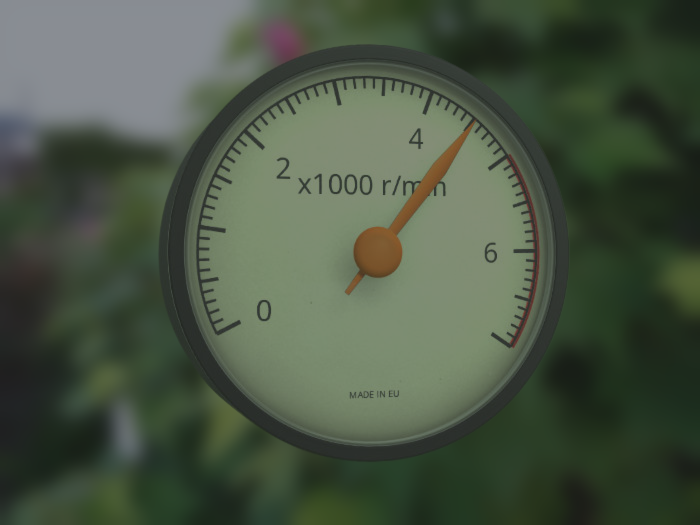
{"value": 4500, "unit": "rpm"}
